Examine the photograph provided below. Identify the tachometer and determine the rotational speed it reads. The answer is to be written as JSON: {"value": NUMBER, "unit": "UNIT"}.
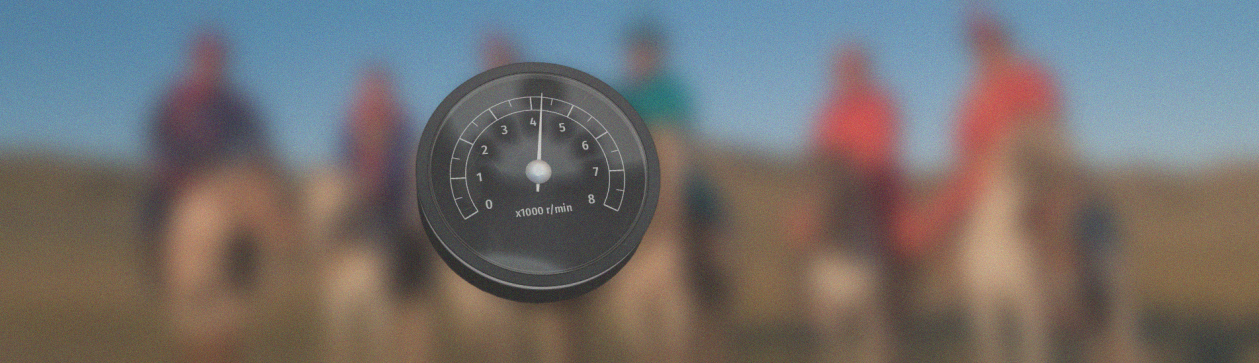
{"value": 4250, "unit": "rpm"}
